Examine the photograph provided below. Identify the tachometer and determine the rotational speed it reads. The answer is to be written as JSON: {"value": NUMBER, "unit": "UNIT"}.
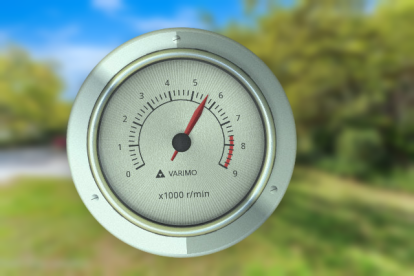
{"value": 5600, "unit": "rpm"}
